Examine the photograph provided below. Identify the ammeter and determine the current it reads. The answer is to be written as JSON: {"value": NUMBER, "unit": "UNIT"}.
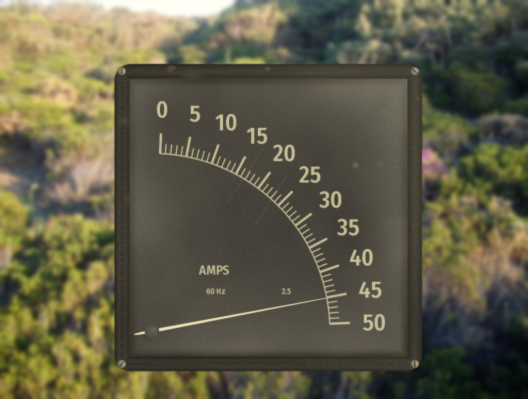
{"value": 45, "unit": "A"}
